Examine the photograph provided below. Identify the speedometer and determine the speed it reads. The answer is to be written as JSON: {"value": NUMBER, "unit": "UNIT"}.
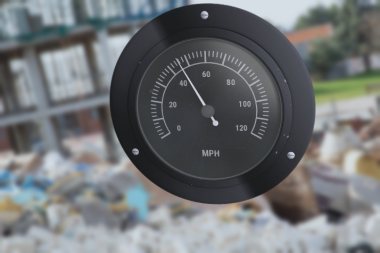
{"value": 46, "unit": "mph"}
